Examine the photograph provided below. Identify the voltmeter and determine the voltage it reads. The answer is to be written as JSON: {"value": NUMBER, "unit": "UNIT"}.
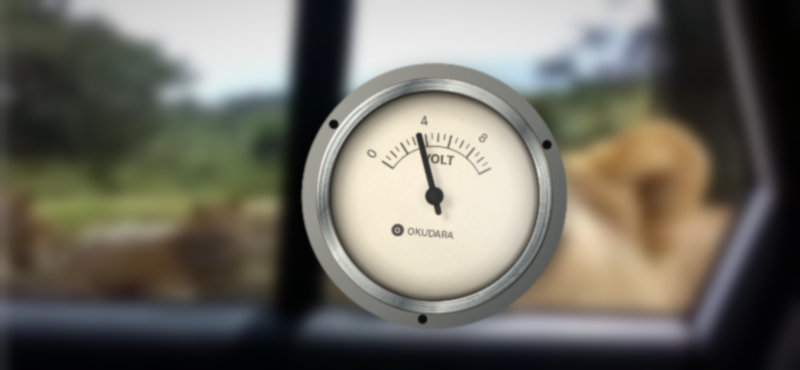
{"value": 3.5, "unit": "V"}
